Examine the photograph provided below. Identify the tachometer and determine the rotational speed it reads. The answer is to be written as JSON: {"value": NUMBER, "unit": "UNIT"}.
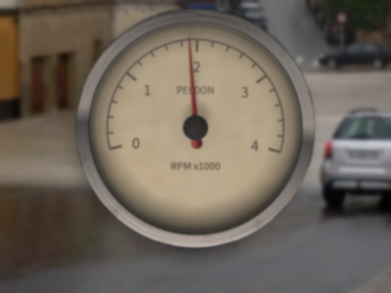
{"value": 1900, "unit": "rpm"}
